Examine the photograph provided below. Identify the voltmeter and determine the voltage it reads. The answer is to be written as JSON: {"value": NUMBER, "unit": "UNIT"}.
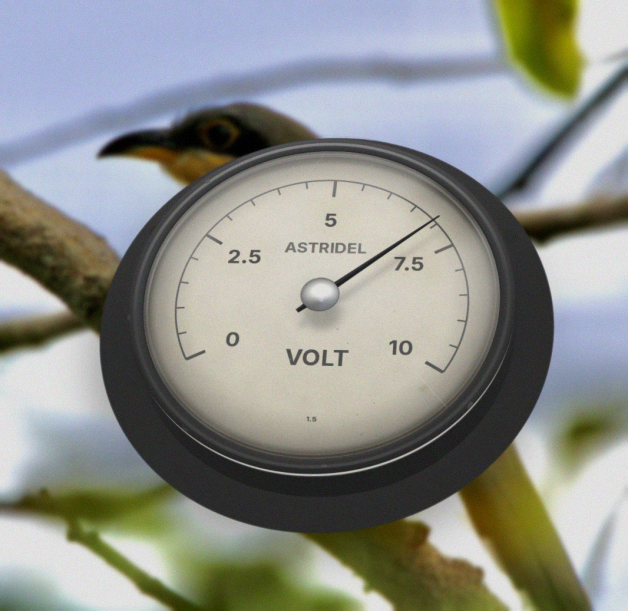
{"value": 7, "unit": "V"}
